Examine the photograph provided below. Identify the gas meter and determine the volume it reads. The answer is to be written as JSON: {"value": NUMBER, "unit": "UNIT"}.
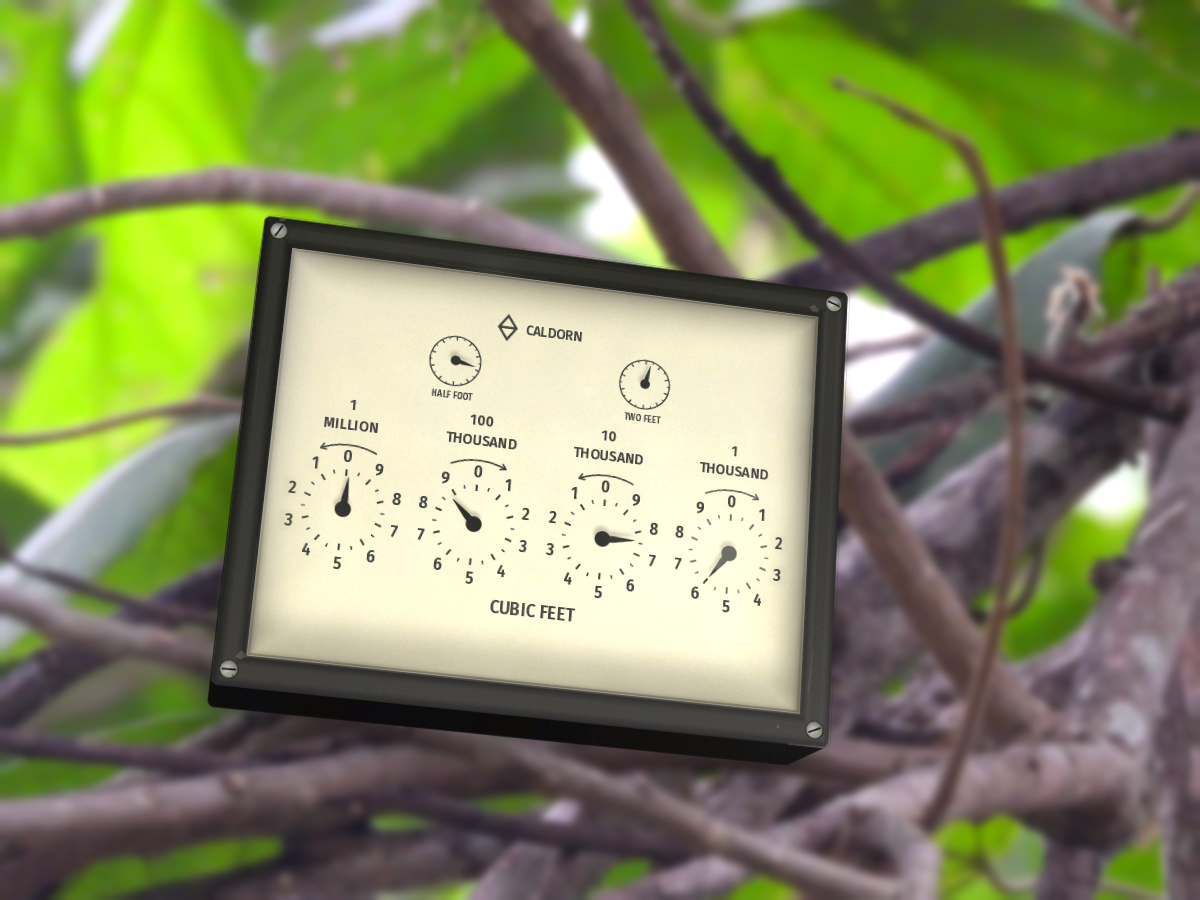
{"value": 987600, "unit": "ft³"}
